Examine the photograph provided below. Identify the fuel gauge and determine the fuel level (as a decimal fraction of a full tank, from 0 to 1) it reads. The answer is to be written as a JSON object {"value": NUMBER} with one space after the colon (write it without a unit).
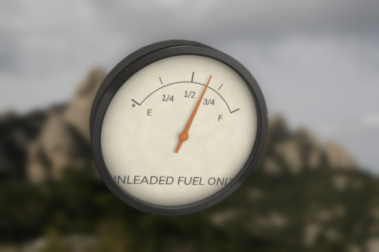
{"value": 0.625}
